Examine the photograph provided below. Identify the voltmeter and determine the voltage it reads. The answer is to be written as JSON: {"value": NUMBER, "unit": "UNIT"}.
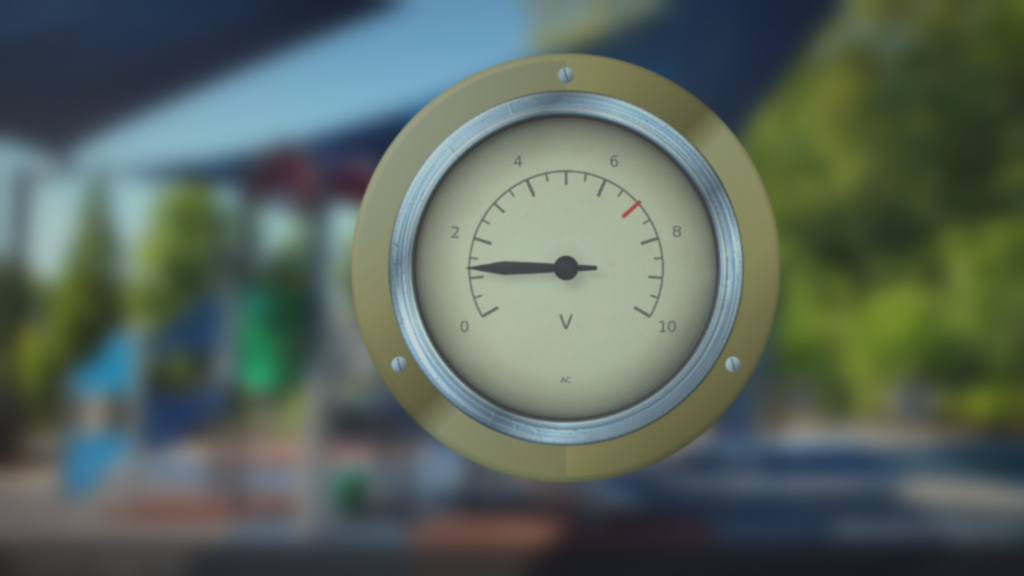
{"value": 1.25, "unit": "V"}
